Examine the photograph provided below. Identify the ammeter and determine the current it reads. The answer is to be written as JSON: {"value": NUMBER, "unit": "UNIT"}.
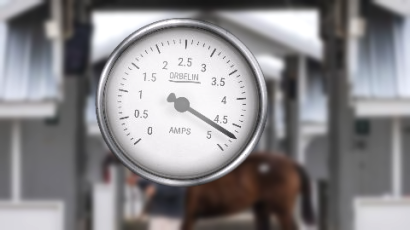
{"value": 4.7, "unit": "A"}
